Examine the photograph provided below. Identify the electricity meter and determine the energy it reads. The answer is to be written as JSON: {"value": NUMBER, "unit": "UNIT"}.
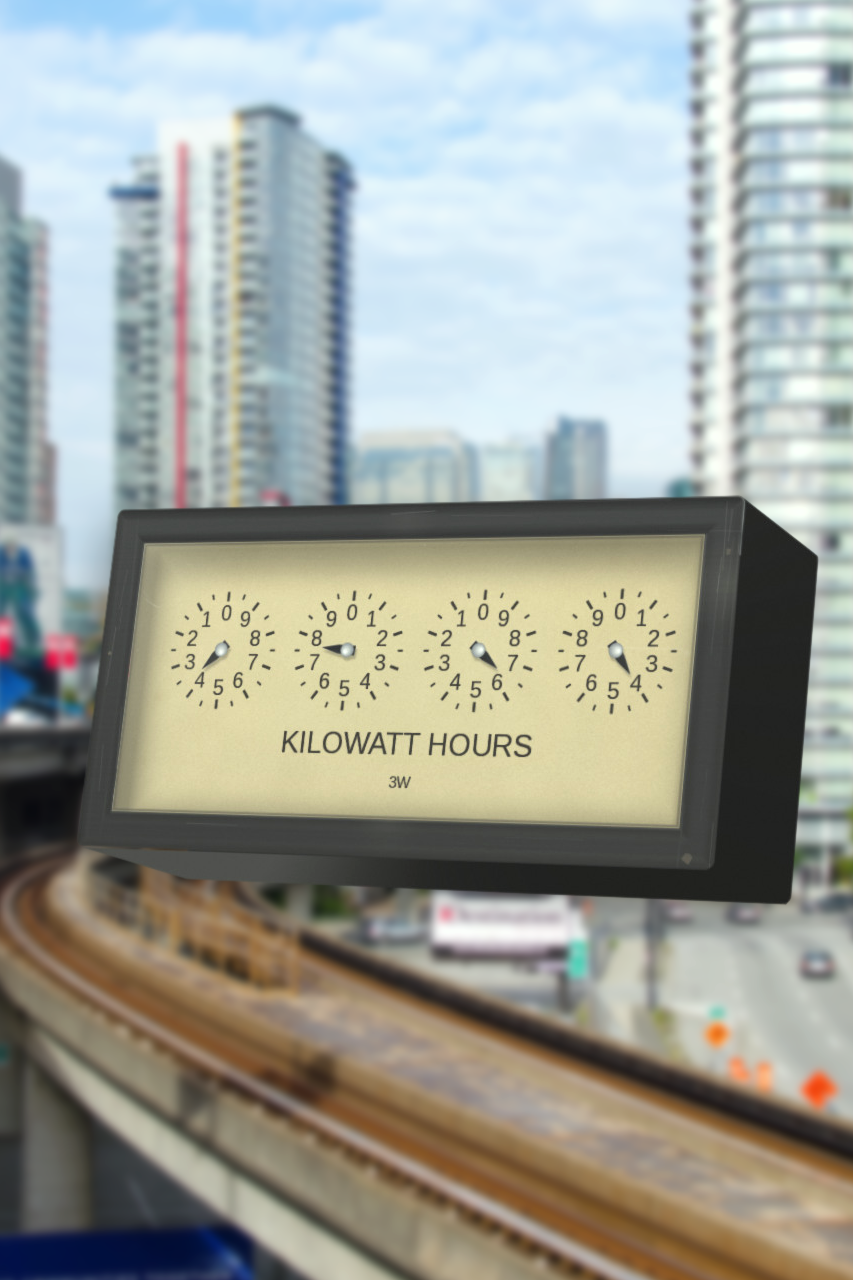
{"value": 3764, "unit": "kWh"}
